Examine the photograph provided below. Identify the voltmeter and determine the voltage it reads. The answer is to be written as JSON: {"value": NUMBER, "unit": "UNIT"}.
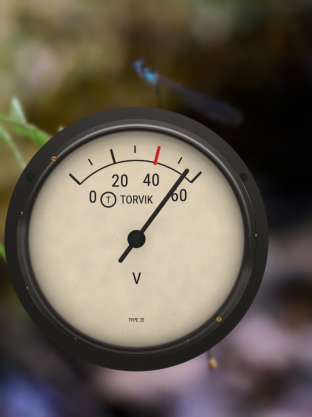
{"value": 55, "unit": "V"}
